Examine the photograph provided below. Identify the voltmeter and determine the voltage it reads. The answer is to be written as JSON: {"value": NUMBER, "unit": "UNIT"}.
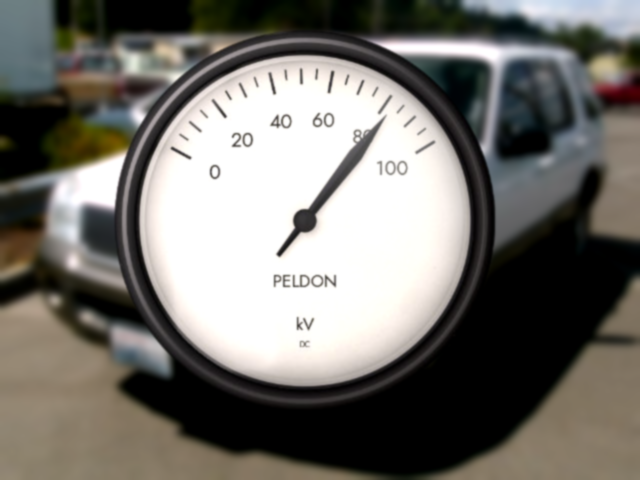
{"value": 82.5, "unit": "kV"}
